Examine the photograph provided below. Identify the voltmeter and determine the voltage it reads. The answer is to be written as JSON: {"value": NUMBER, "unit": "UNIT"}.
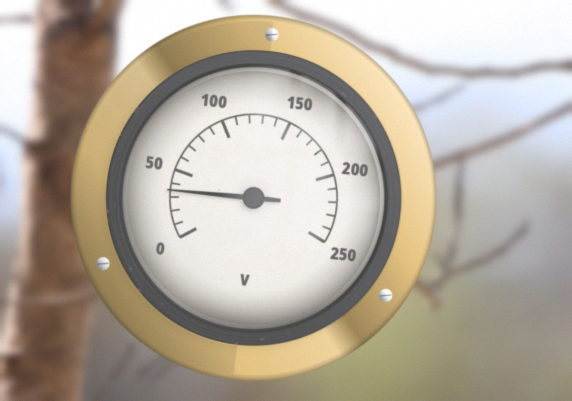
{"value": 35, "unit": "V"}
